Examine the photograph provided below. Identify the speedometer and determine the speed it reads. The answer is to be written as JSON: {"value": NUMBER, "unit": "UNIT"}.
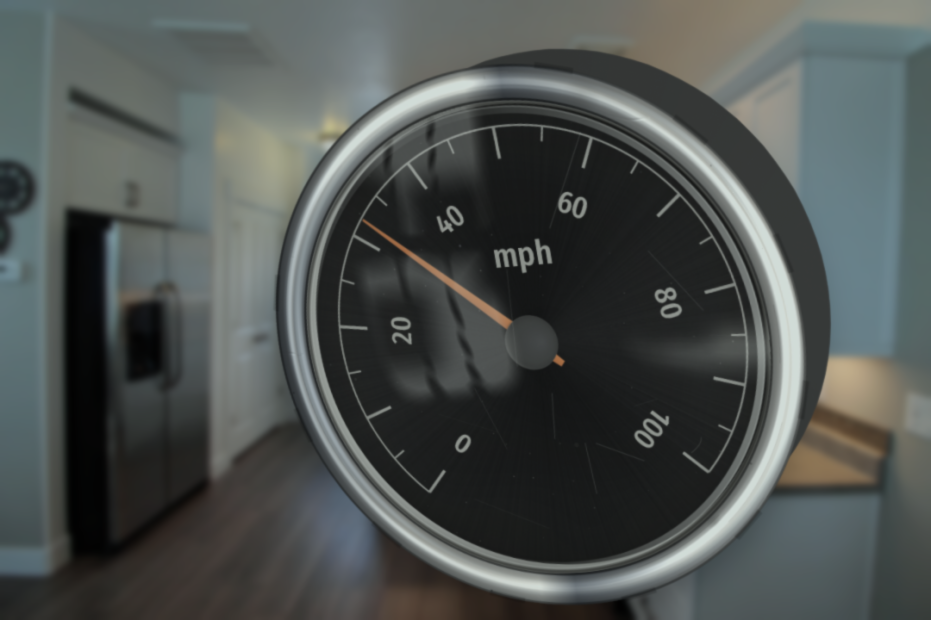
{"value": 32.5, "unit": "mph"}
